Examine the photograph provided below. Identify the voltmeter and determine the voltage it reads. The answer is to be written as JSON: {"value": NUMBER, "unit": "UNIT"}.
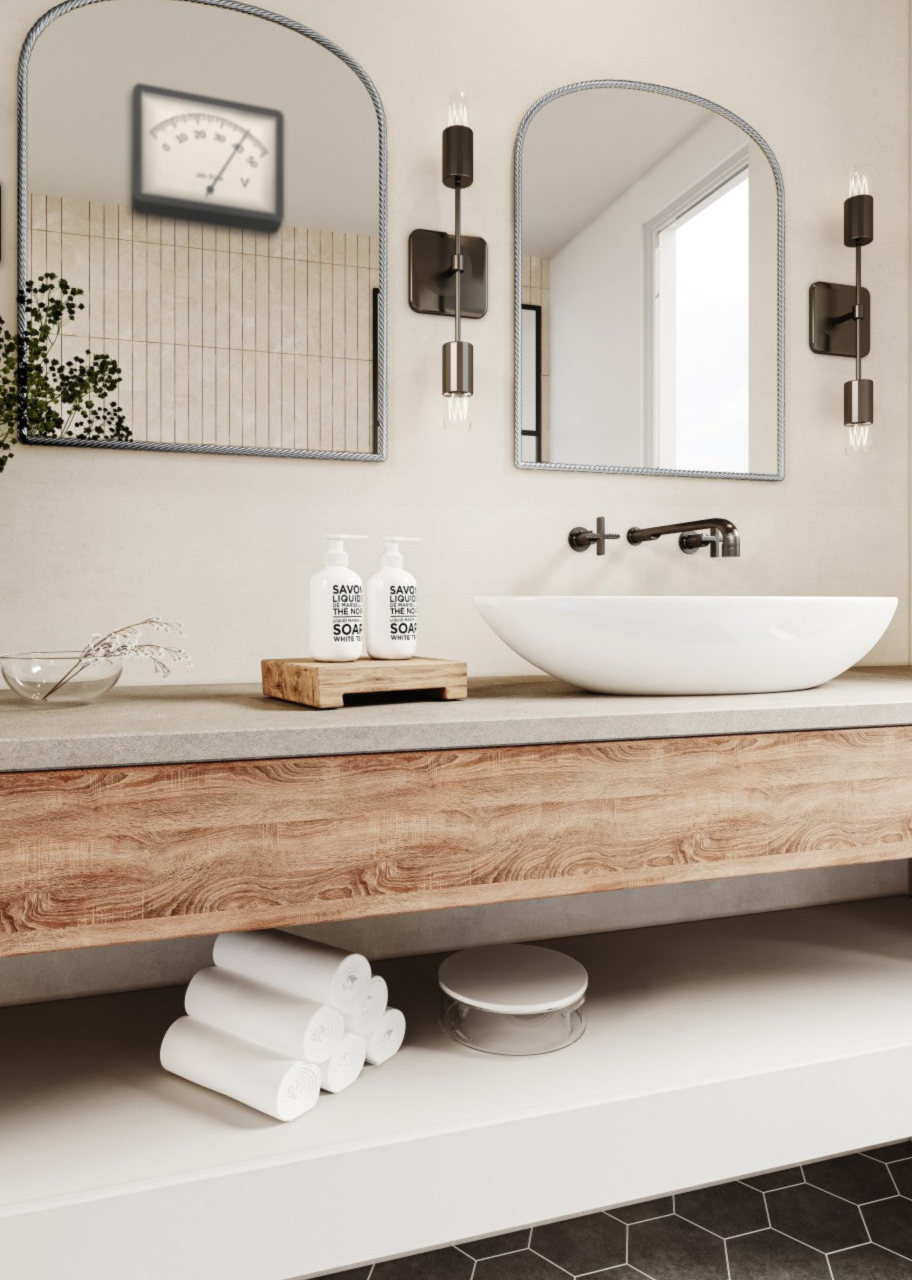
{"value": 40, "unit": "V"}
